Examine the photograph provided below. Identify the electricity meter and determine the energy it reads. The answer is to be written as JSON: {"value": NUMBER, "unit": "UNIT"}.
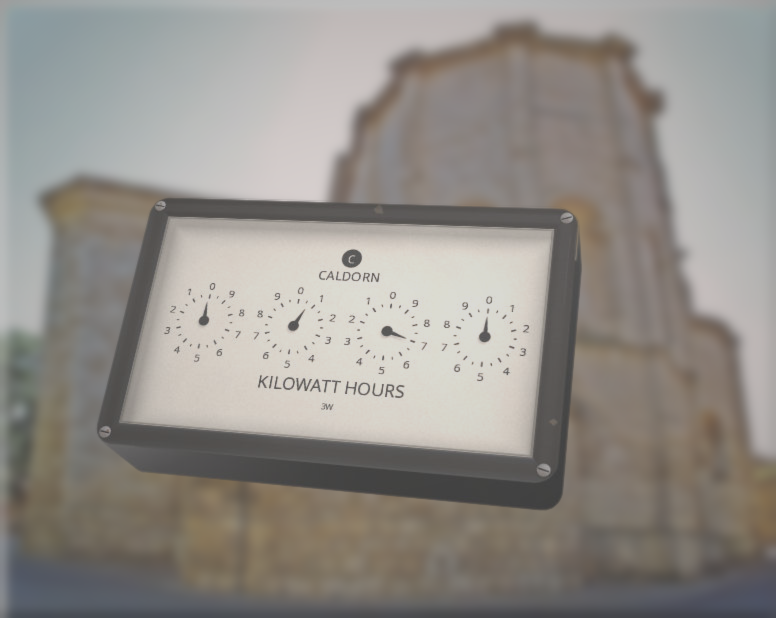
{"value": 70, "unit": "kWh"}
